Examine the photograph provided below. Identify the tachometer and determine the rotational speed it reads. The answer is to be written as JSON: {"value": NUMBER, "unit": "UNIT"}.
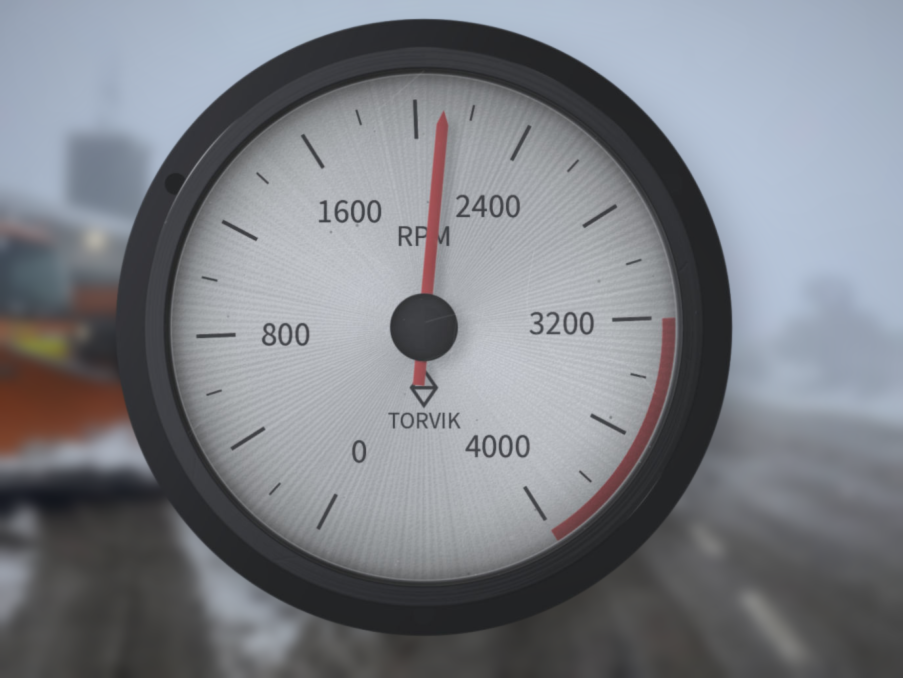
{"value": 2100, "unit": "rpm"}
